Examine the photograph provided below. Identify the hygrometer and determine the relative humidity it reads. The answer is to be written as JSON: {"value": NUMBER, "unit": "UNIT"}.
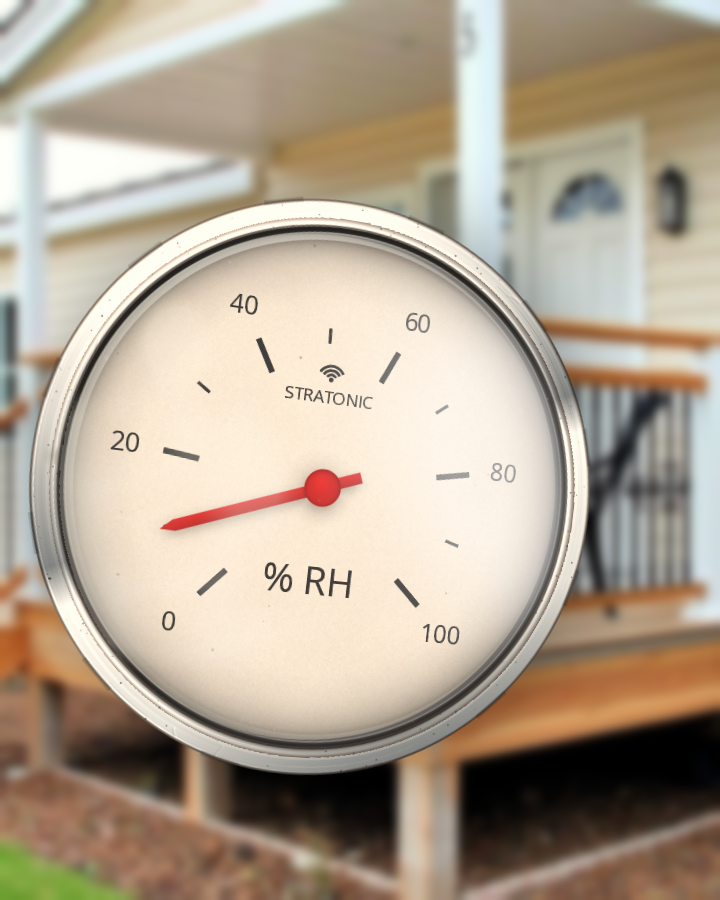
{"value": 10, "unit": "%"}
